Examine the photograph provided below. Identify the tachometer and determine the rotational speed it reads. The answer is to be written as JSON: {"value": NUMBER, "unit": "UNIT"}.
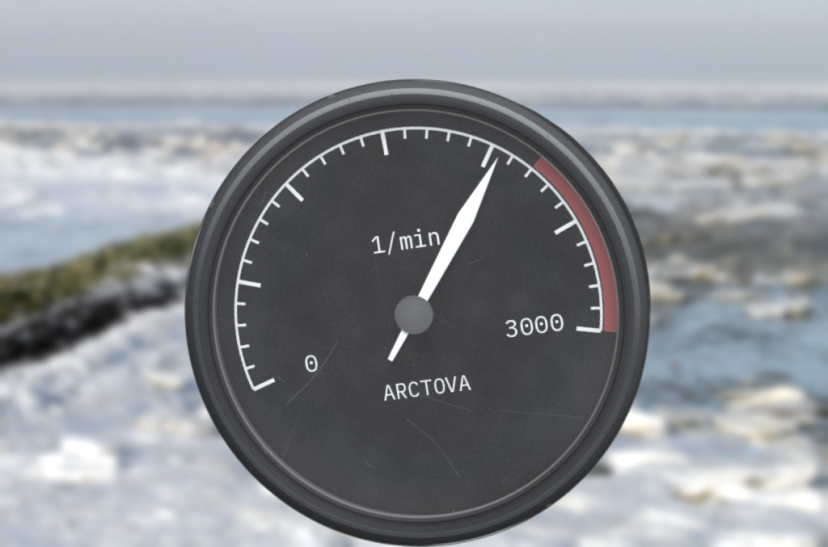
{"value": 2050, "unit": "rpm"}
